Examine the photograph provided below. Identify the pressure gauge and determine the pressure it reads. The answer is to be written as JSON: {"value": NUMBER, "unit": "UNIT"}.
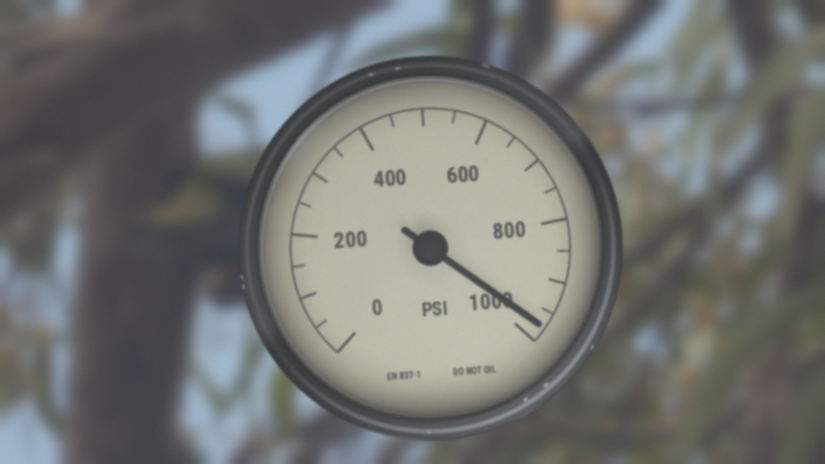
{"value": 975, "unit": "psi"}
